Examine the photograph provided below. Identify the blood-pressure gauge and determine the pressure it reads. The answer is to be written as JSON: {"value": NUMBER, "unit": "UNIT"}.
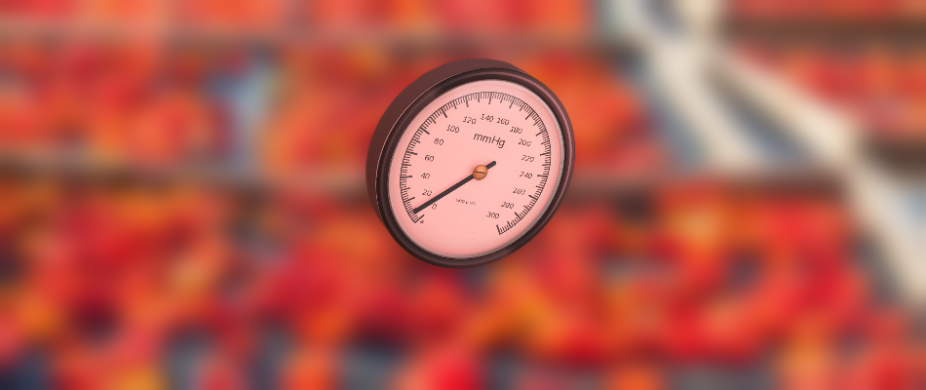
{"value": 10, "unit": "mmHg"}
